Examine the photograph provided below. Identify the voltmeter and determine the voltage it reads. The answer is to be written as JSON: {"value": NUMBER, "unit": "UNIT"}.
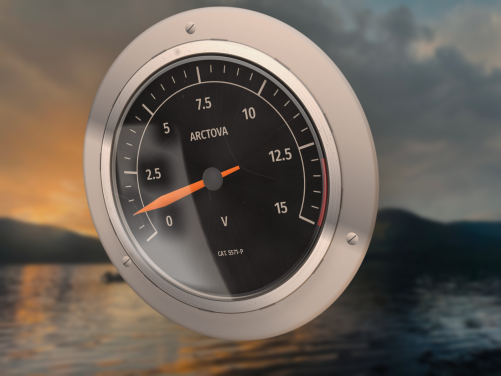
{"value": 1, "unit": "V"}
